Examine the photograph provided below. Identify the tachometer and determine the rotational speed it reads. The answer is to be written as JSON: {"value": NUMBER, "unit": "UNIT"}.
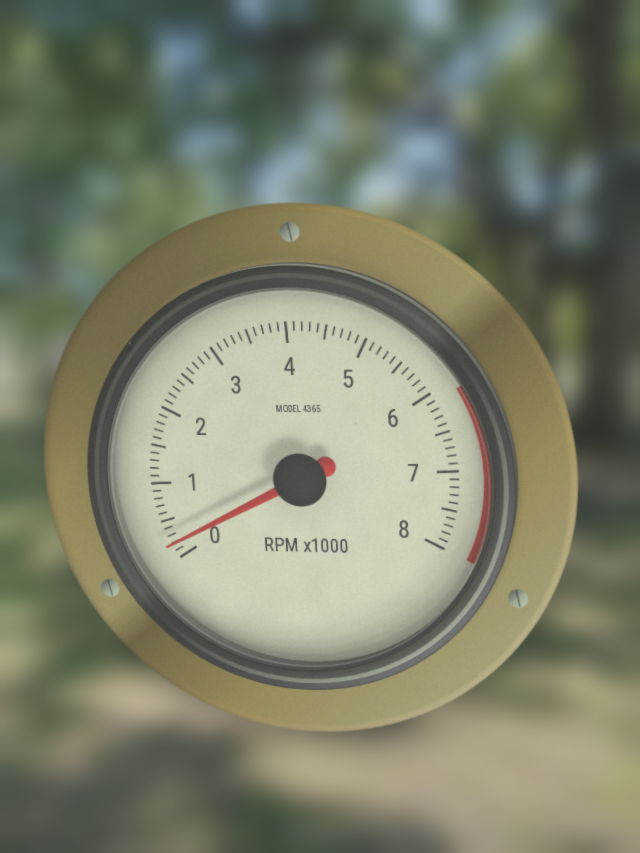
{"value": 200, "unit": "rpm"}
